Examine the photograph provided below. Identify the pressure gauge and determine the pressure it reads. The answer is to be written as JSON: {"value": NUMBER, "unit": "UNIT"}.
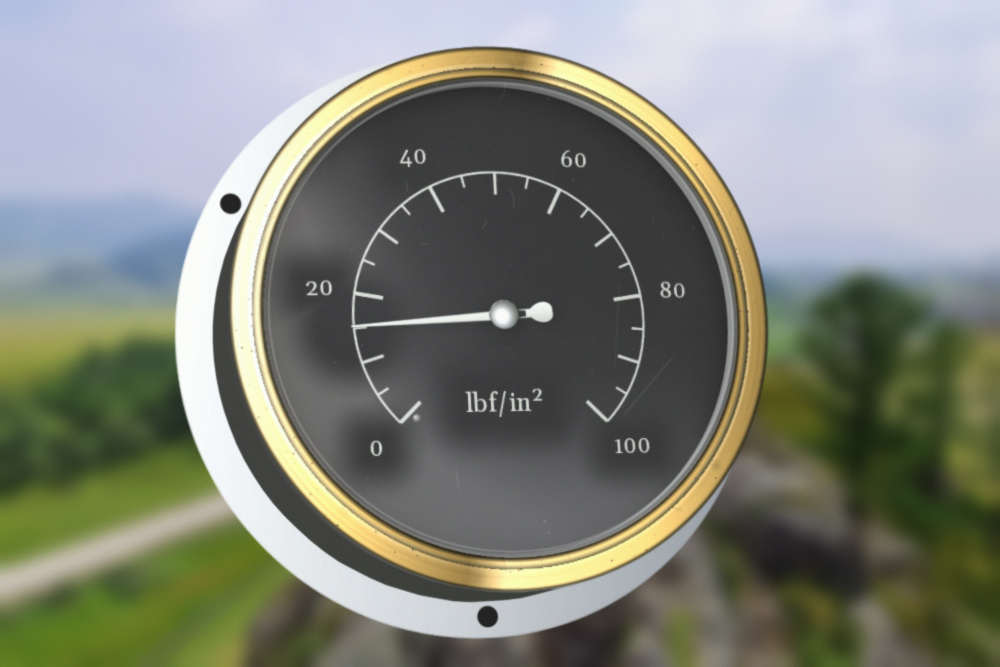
{"value": 15, "unit": "psi"}
